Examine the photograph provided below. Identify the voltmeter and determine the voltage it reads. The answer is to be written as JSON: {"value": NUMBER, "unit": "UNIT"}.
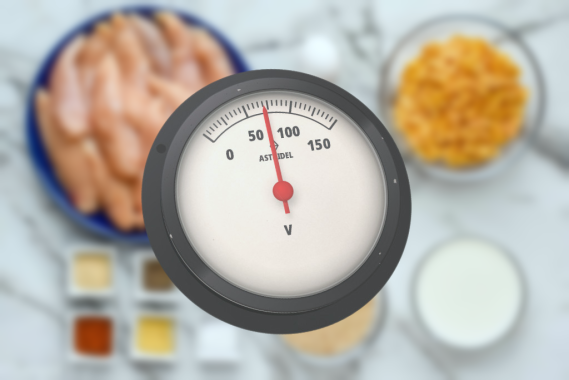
{"value": 70, "unit": "V"}
